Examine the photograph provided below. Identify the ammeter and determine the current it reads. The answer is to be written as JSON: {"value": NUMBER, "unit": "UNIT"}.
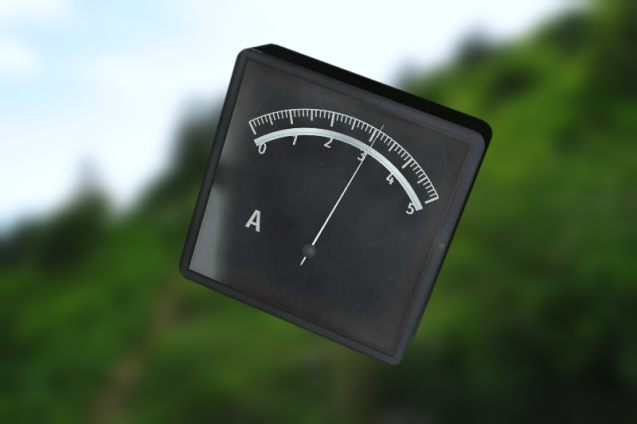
{"value": 3.1, "unit": "A"}
